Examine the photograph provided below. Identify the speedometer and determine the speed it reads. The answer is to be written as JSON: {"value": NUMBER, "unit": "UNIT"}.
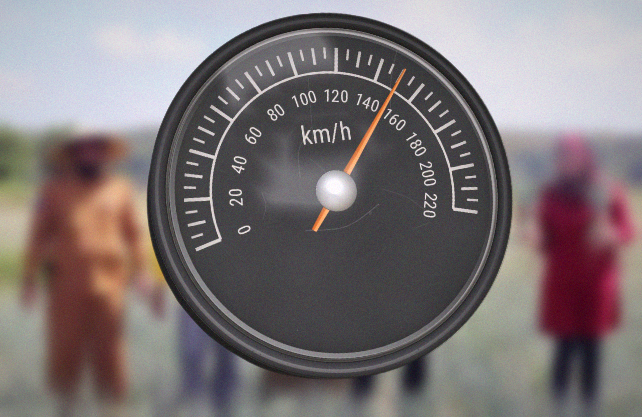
{"value": 150, "unit": "km/h"}
